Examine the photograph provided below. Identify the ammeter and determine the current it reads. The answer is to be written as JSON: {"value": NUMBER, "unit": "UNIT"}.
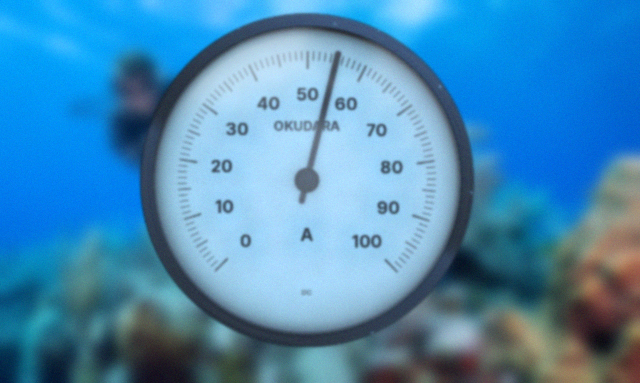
{"value": 55, "unit": "A"}
